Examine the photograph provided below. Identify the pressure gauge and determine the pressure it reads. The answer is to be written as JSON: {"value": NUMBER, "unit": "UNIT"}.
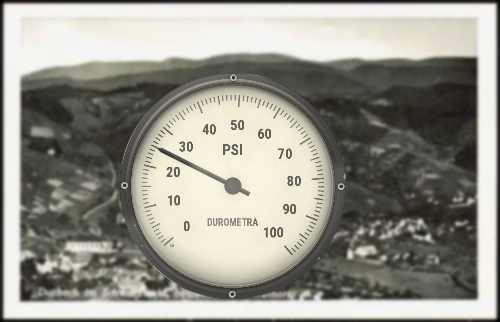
{"value": 25, "unit": "psi"}
